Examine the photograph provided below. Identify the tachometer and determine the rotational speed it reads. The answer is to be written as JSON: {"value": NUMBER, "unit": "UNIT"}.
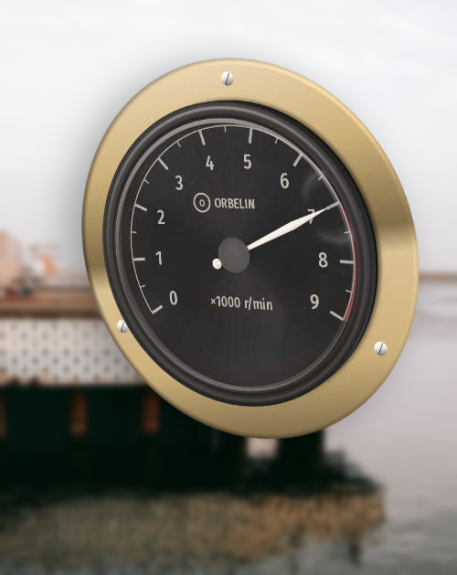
{"value": 7000, "unit": "rpm"}
